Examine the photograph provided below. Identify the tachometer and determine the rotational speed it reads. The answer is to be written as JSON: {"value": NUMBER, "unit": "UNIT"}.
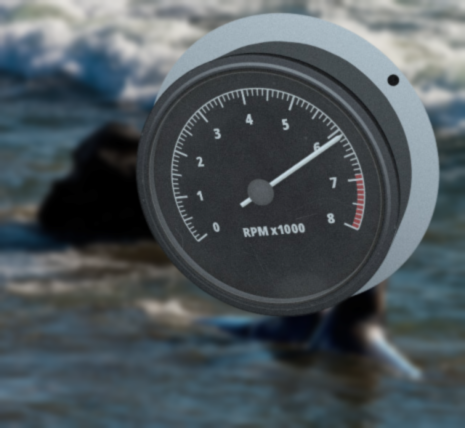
{"value": 6100, "unit": "rpm"}
